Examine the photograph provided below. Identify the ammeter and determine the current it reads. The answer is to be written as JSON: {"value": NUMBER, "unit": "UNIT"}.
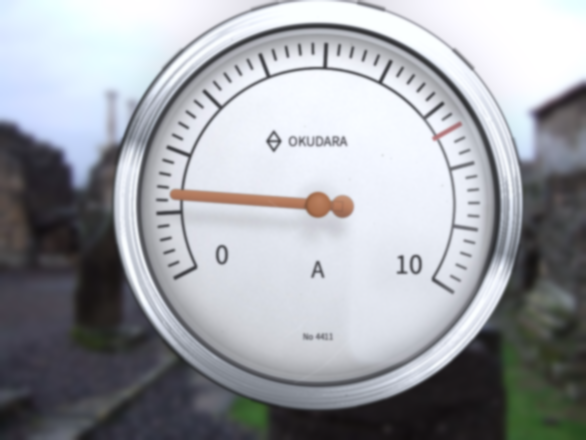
{"value": 1.3, "unit": "A"}
